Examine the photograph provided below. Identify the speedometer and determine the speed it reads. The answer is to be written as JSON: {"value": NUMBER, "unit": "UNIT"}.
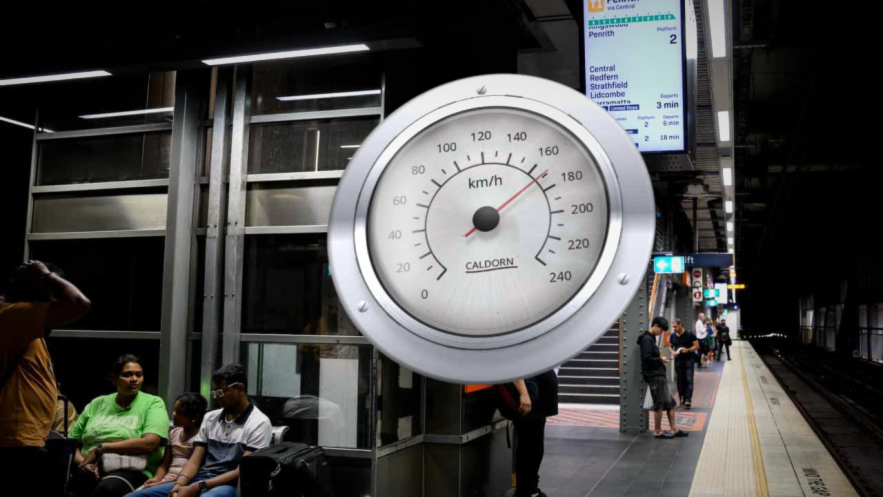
{"value": 170, "unit": "km/h"}
